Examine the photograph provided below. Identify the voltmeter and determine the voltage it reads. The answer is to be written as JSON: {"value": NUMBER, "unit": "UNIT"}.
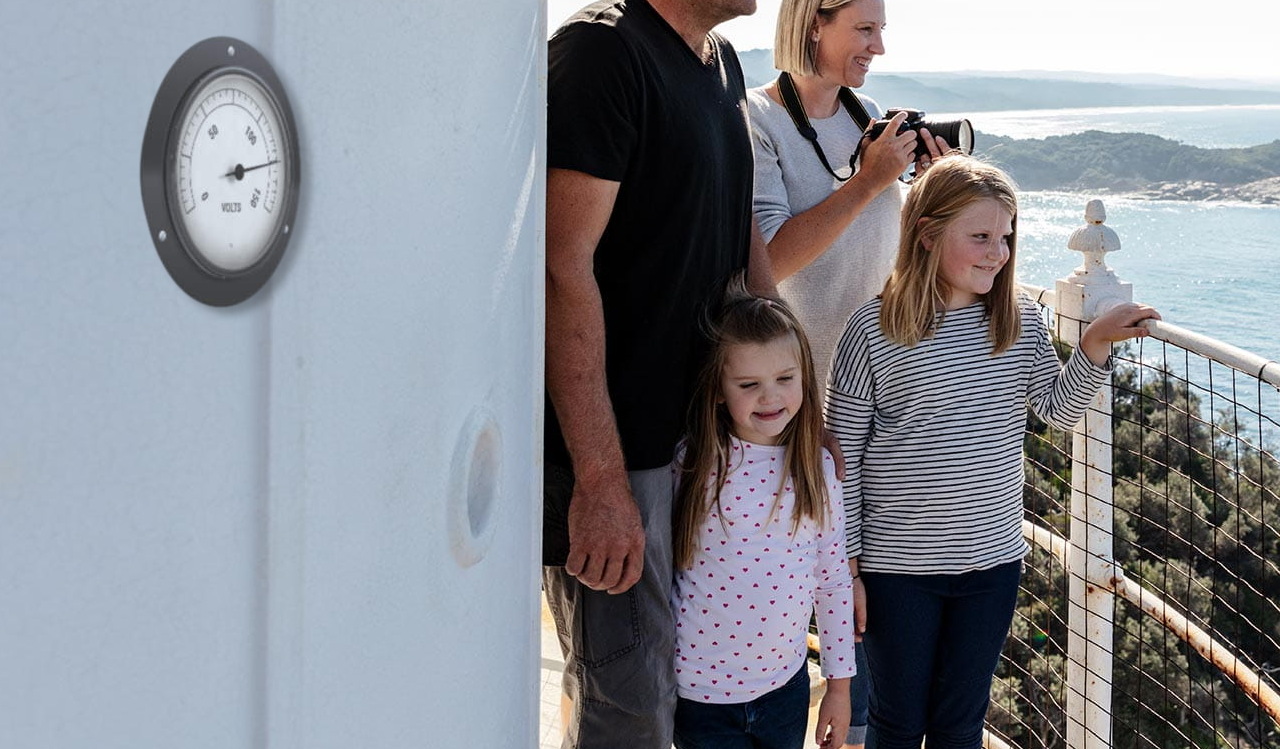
{"value": 125, "unit": "V"}
